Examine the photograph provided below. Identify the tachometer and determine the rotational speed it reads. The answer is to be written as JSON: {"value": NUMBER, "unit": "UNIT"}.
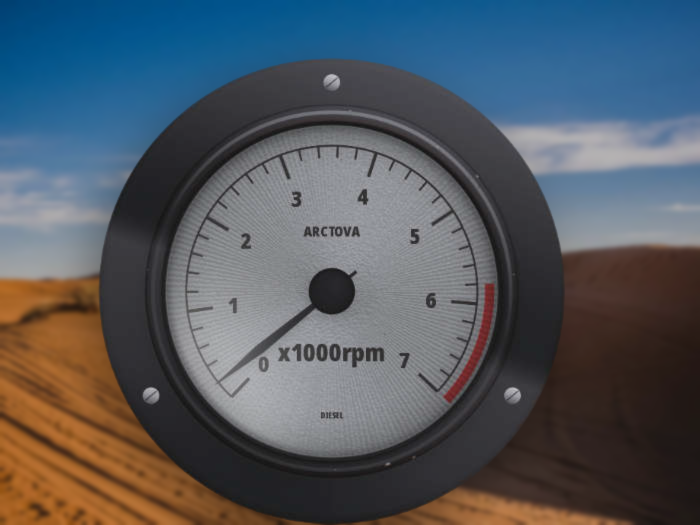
{"value": 200, "unit": "rpm"}
